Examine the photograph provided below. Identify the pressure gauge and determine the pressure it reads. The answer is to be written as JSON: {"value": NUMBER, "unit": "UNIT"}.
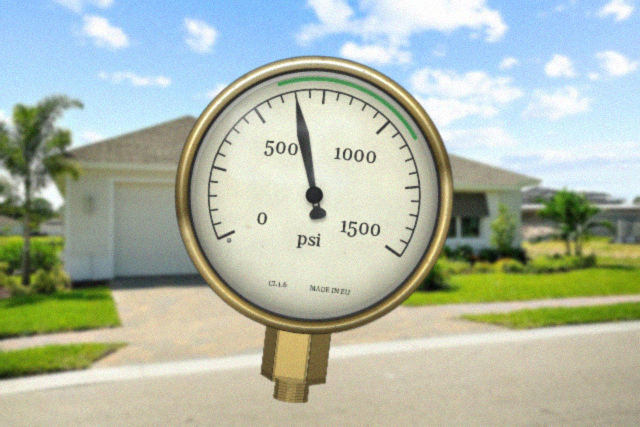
{"value": 650, "unit": "psi"}
